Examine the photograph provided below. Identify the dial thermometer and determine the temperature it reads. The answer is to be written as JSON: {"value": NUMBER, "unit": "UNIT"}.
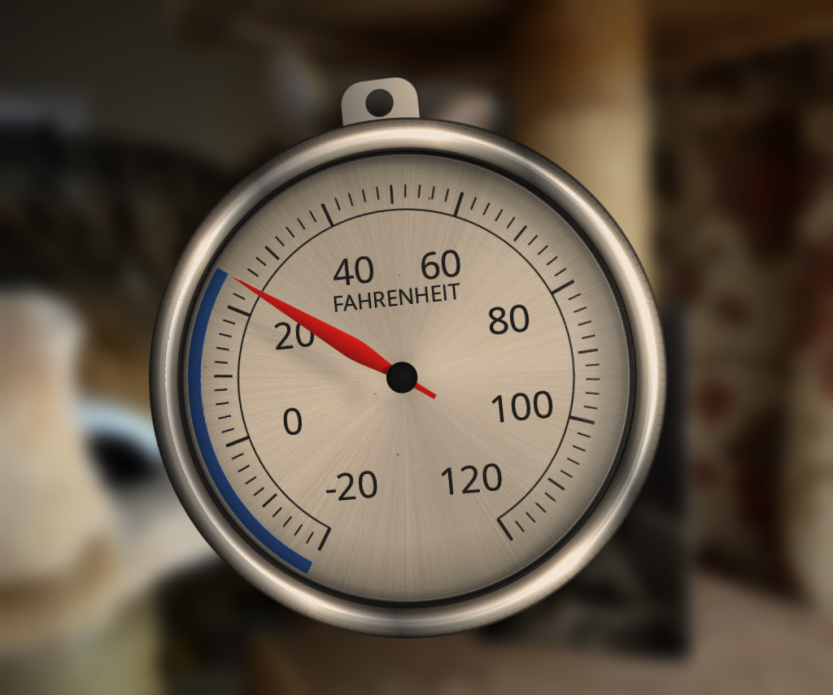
{"value": 24, "unit": "°F"}
